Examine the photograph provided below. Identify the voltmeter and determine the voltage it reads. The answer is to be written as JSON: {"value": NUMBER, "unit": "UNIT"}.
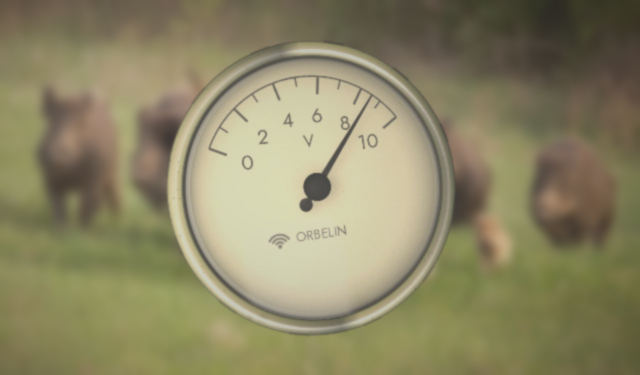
{"value": 8.5, "unit": "V"}
